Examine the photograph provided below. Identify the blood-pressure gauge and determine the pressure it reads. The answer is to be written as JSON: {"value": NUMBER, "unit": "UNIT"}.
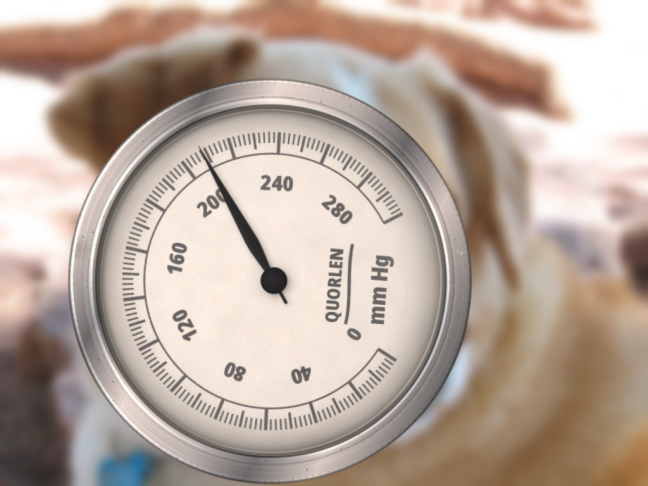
{"value": 208, "unit": "mmHg"}
